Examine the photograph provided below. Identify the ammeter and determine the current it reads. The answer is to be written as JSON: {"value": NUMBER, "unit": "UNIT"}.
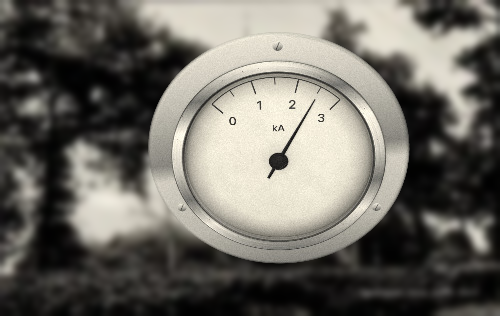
{"value": 2.5, "unit": "kA"}
